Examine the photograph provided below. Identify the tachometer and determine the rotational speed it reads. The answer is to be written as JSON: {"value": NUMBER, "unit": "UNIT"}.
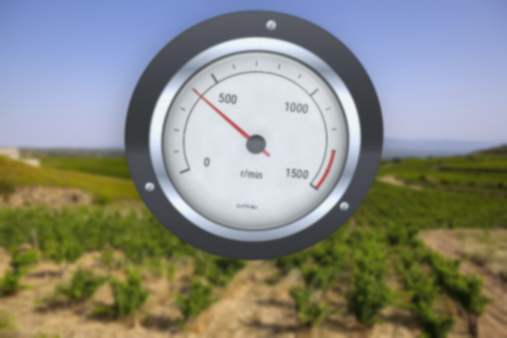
{"value": 400, "unit": "rpm"}
